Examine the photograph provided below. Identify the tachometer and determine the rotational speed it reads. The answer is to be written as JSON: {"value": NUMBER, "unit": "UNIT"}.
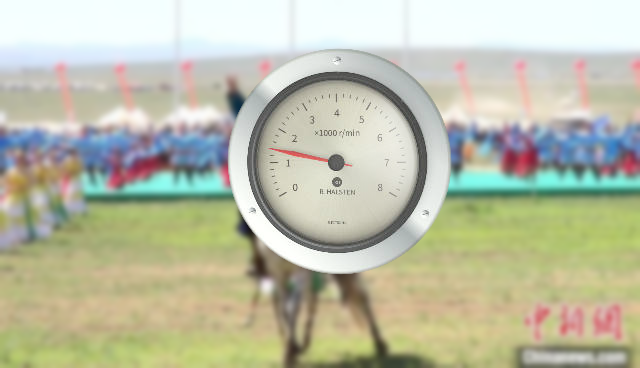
{"value": 1400, "unit": "rpm"}
